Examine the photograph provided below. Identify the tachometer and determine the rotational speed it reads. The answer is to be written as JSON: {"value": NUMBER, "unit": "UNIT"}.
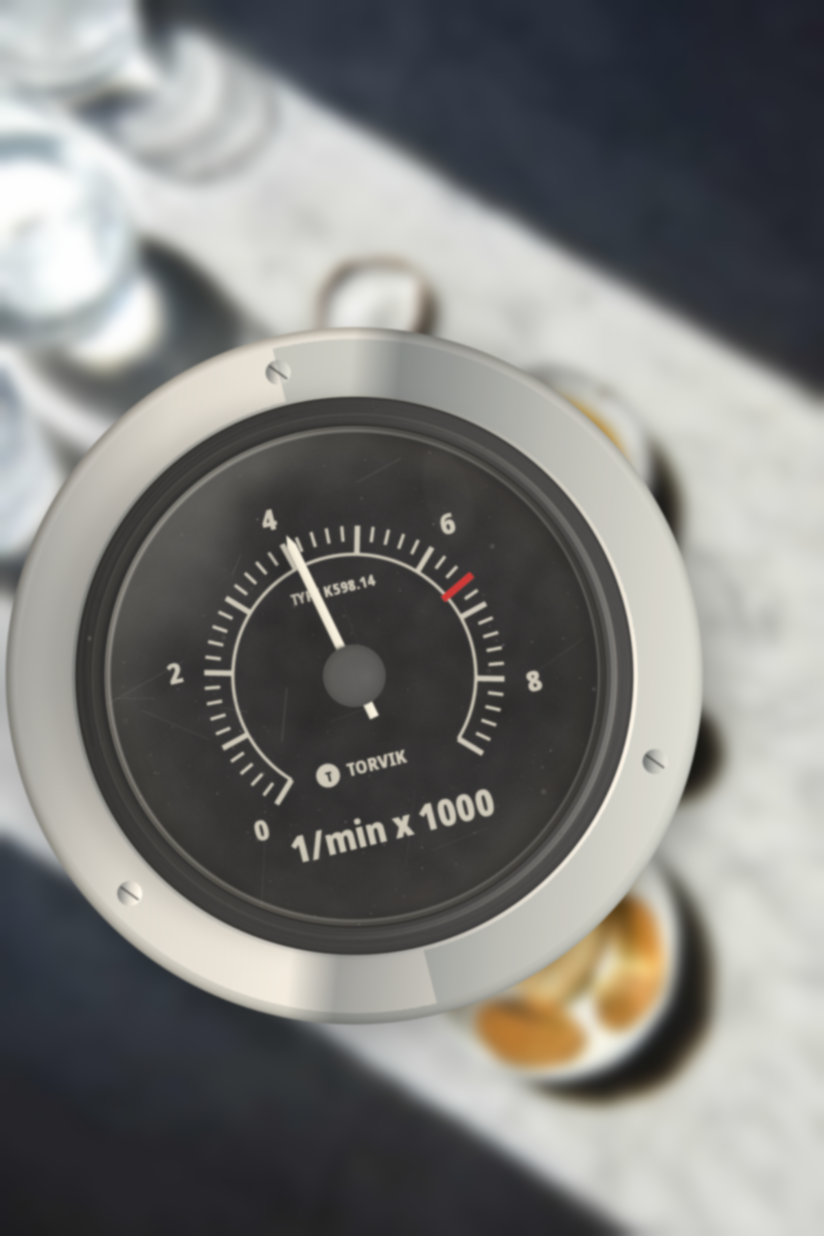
{"value": 4100, "unit": "rpm"}
